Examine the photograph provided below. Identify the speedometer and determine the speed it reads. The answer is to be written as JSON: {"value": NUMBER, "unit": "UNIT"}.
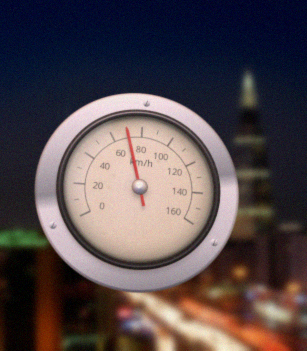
{"value": 70, "unit": "km/h"}
